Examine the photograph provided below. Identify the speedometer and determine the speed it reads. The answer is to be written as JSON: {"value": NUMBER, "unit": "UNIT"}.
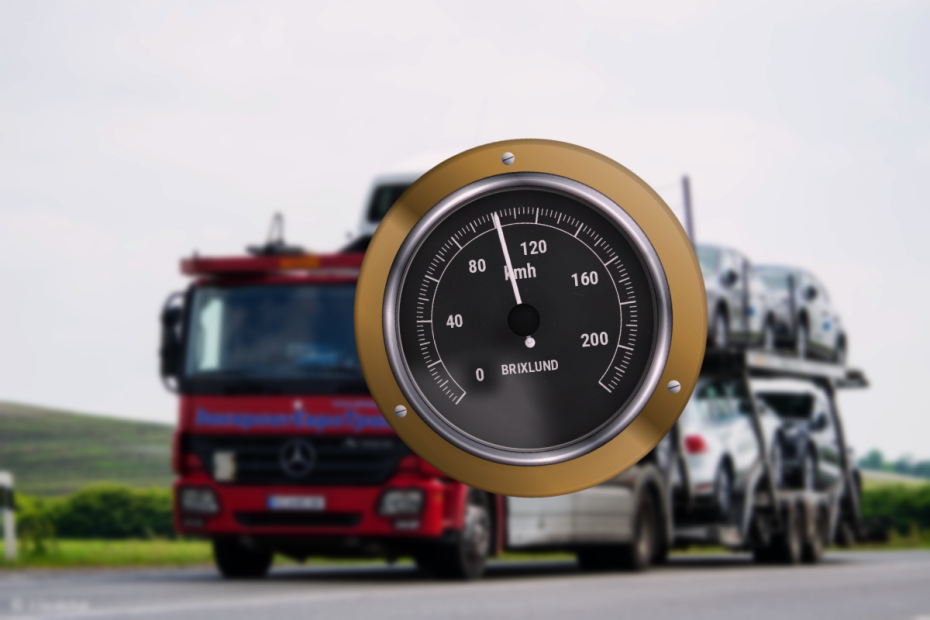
{"value": 102, "unit": "km/h"}
